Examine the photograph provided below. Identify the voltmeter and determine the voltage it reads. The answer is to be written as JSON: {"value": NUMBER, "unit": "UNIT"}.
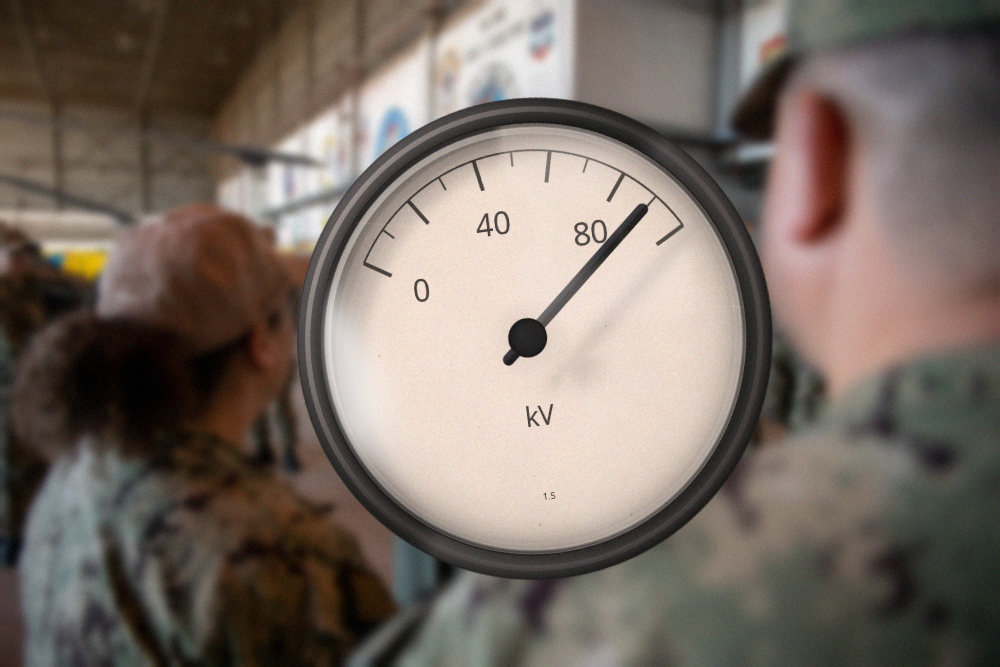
{"value": 90, "unit": "kV"}
